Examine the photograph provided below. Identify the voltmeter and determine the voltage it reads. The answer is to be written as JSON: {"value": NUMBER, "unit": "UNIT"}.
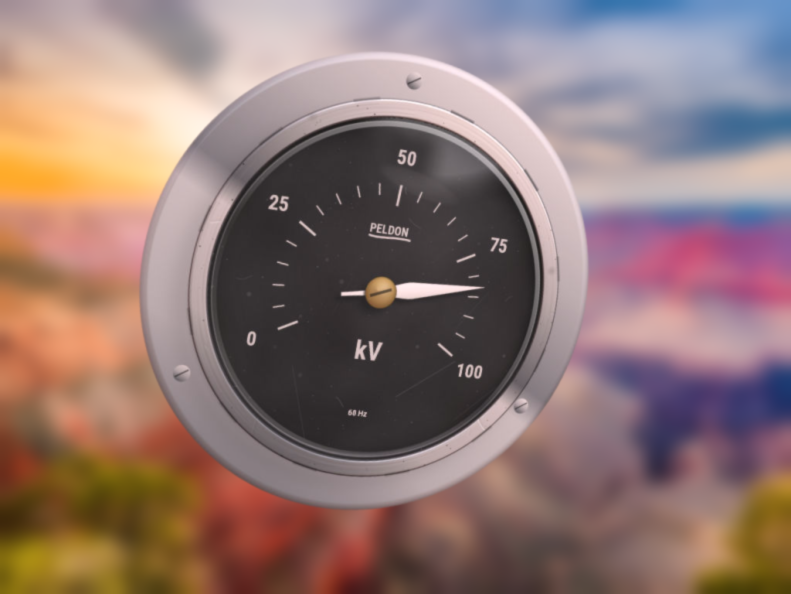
{"value": 82.5, "unit": "kV"}
